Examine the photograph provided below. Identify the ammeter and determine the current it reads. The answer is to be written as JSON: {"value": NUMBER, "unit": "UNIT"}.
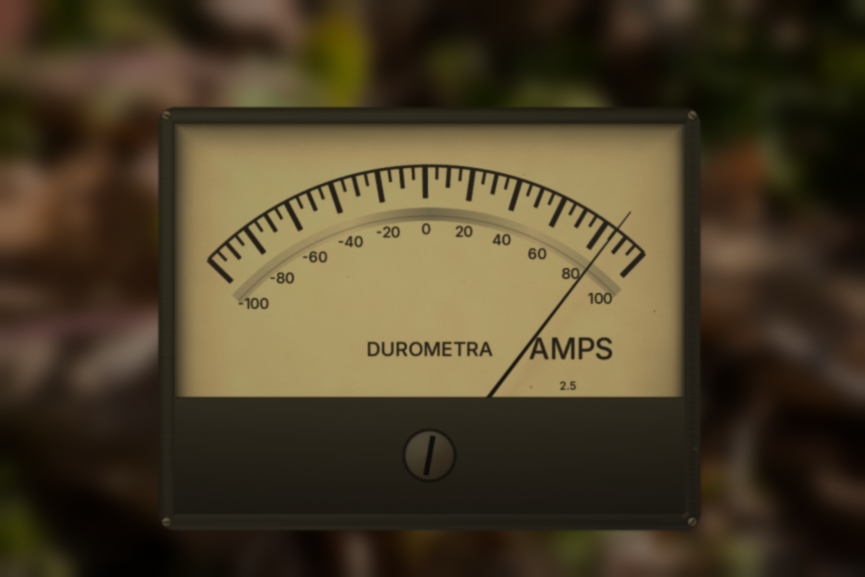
{"value": 85, "unit": "A"}
